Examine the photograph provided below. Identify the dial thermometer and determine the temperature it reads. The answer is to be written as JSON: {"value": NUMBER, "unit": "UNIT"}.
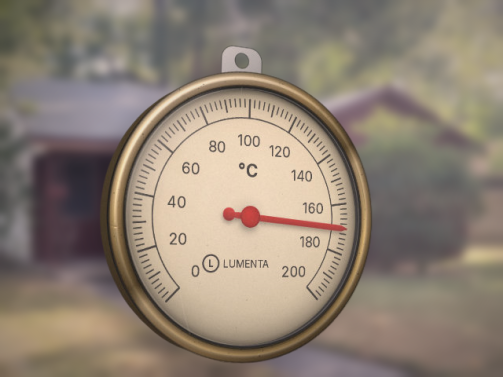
{"value": 170, "unit": "°C"}
